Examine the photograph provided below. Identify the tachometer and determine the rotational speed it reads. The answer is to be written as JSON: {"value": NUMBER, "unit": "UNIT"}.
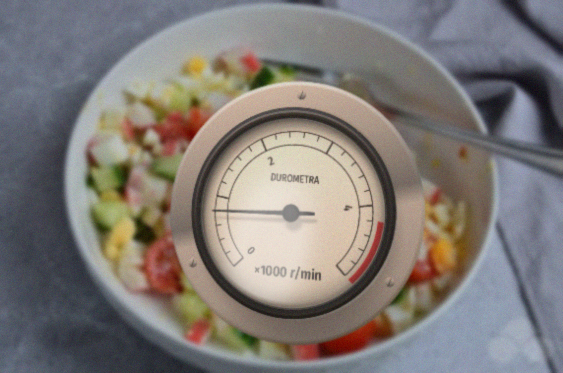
{"value": 800, "unit": "rpm"}
